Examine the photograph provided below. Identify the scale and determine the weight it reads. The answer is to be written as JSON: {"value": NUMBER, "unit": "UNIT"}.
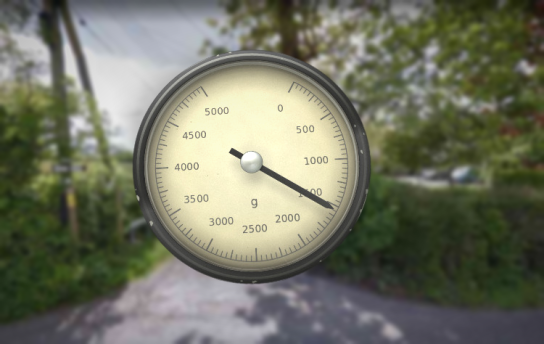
{"value": 1550, "unit": "g"}
